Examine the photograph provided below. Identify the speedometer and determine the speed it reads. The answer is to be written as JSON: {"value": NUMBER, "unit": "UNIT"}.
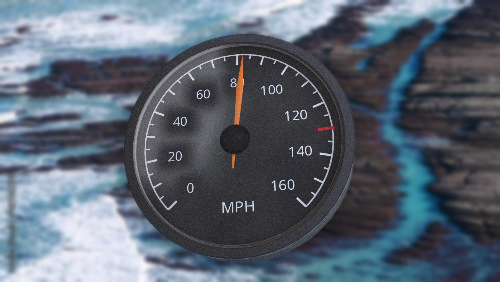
{"value": 82.5, "unit": "mph"}
